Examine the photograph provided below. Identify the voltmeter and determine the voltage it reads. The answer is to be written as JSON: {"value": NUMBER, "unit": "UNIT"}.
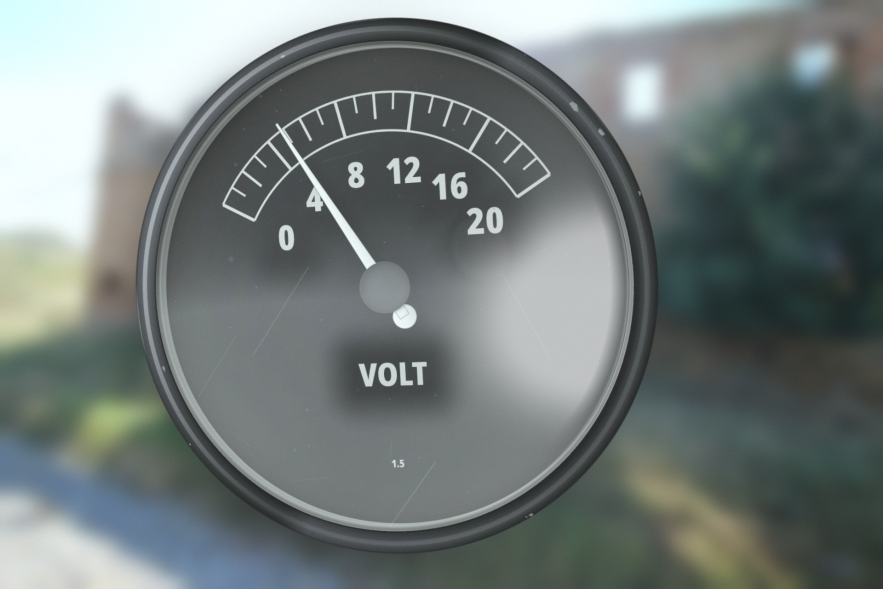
{"value": 5, "unit": "V"}
